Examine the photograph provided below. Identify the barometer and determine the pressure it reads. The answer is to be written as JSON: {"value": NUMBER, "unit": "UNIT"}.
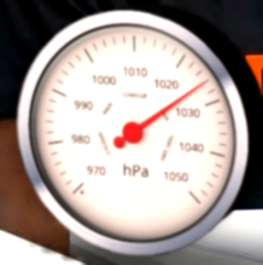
{"value": 1026, "unit": "hPa"}
